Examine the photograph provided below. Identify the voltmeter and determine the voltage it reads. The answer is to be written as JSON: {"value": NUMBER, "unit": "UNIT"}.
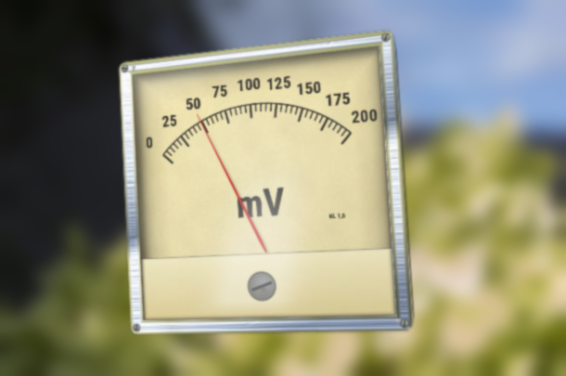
{"value": 50, "unit": "mV"}
